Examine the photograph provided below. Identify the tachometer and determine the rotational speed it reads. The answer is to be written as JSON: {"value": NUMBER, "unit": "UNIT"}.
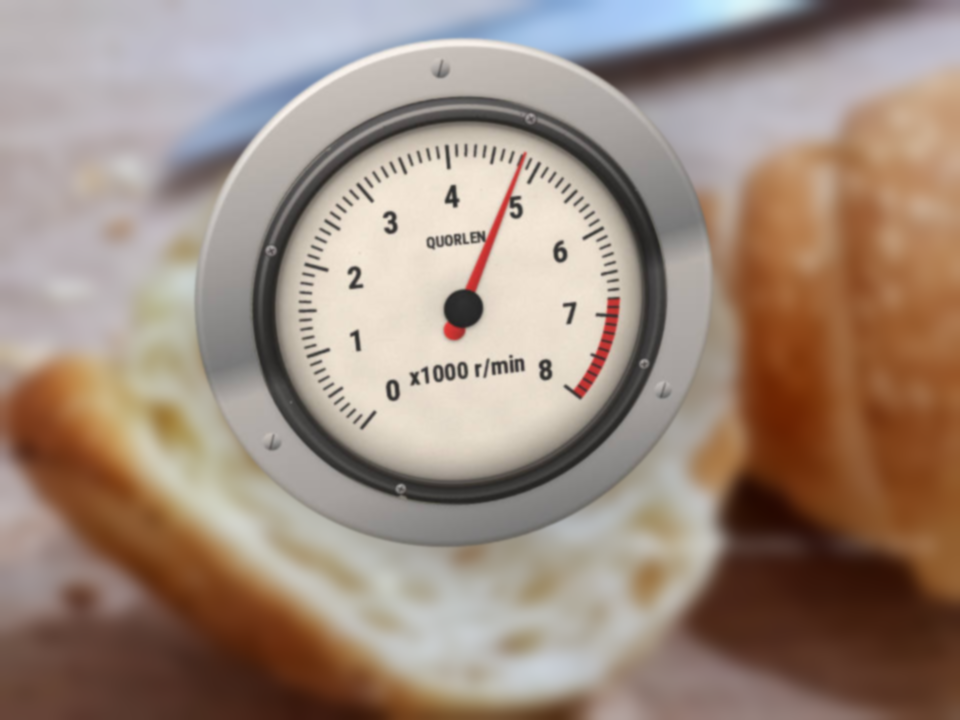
{"value": 4800, "unit": "rpm"}
